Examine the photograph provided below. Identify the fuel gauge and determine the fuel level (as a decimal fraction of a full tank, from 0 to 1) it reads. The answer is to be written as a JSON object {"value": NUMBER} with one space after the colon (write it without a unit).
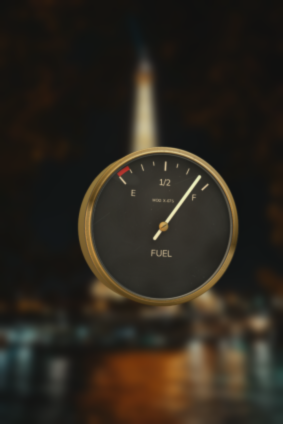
{"value": 0.875}
